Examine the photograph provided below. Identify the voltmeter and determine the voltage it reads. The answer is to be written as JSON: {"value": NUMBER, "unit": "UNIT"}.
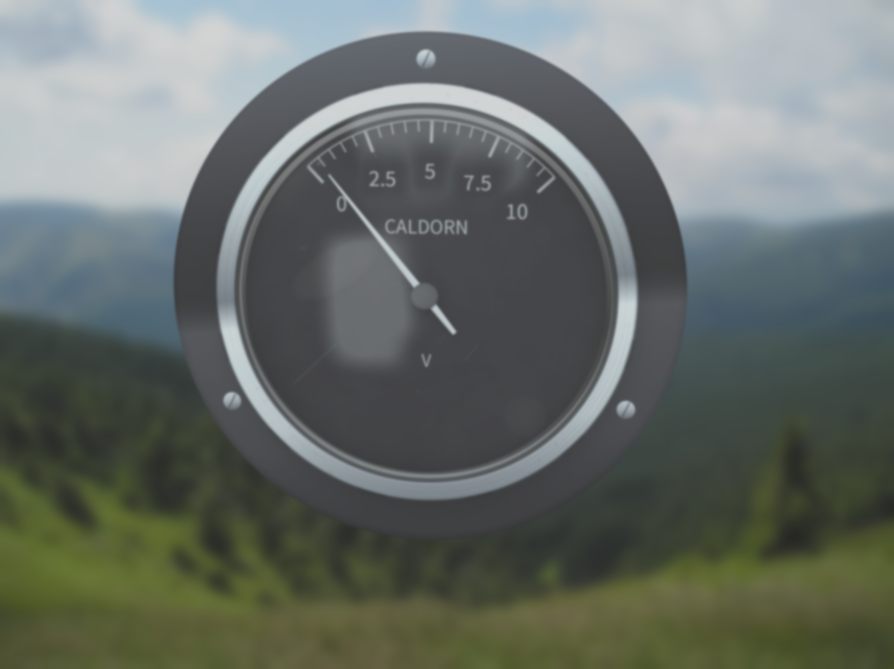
{"value": 0.5, "unit": "V"}
